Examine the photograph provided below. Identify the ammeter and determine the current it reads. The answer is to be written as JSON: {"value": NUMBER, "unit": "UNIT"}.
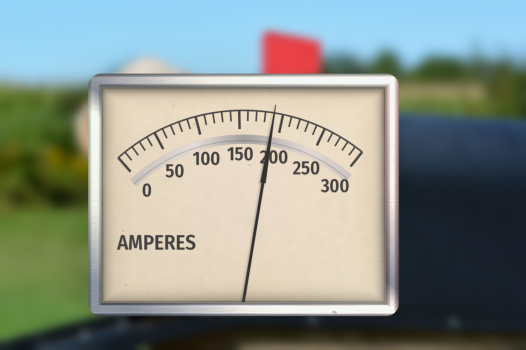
{"value": 190, "unit": "A"}
